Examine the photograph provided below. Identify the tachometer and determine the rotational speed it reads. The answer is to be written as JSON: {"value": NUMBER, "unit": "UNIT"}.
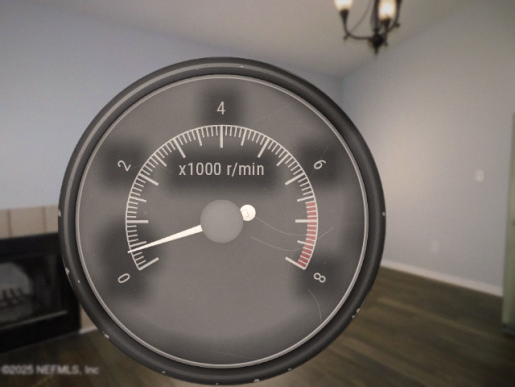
{"value": 400, "unit": "rpm"}
